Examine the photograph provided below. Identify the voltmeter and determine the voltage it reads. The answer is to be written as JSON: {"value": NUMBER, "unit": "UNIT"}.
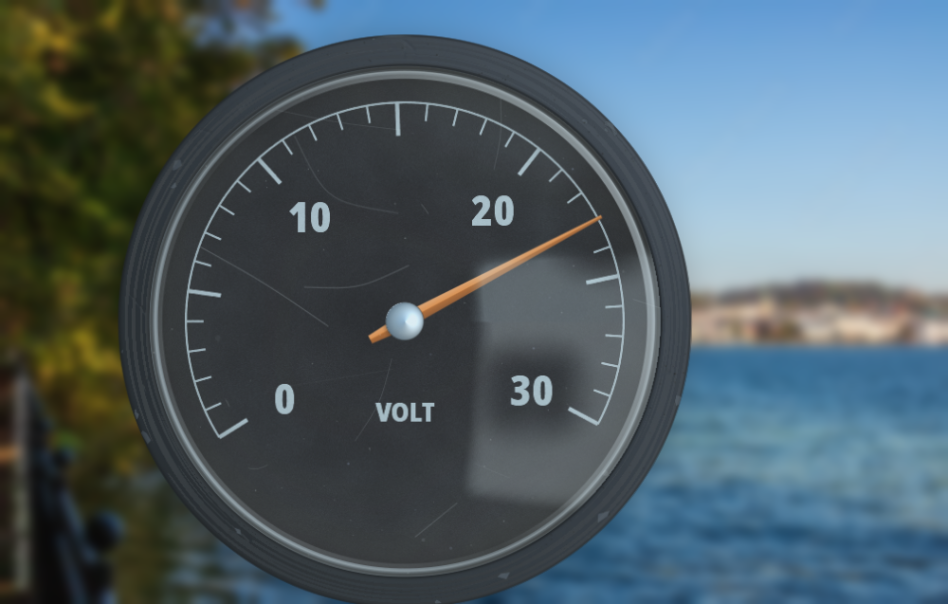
{"value": 23, "unit": "V"}
